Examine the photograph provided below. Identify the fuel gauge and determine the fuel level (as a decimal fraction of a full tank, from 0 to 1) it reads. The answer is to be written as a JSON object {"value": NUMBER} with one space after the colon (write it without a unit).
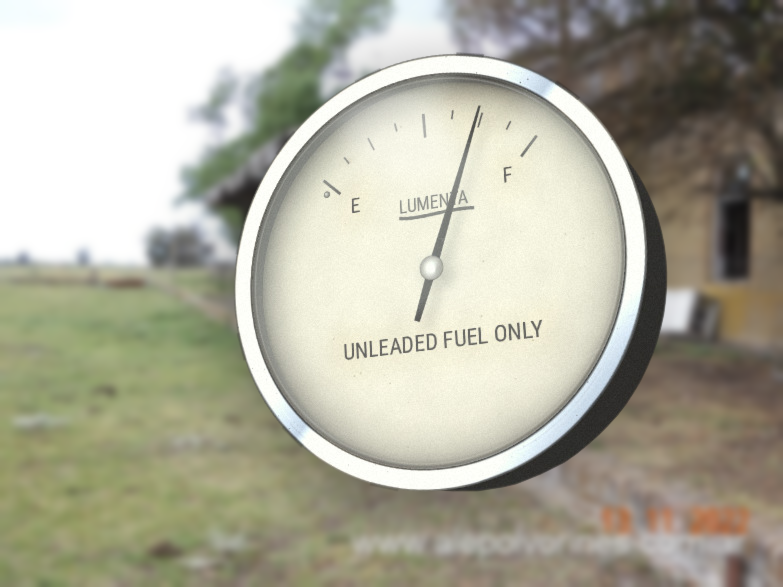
{"value": 0.75}
